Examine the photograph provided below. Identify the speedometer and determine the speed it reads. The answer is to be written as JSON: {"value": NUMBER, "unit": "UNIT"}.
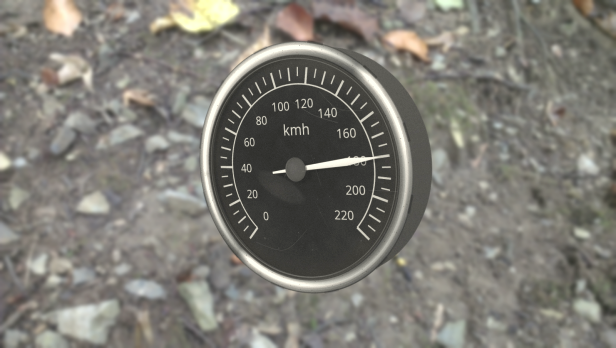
{"value": 180, "unit": "km/h"}
